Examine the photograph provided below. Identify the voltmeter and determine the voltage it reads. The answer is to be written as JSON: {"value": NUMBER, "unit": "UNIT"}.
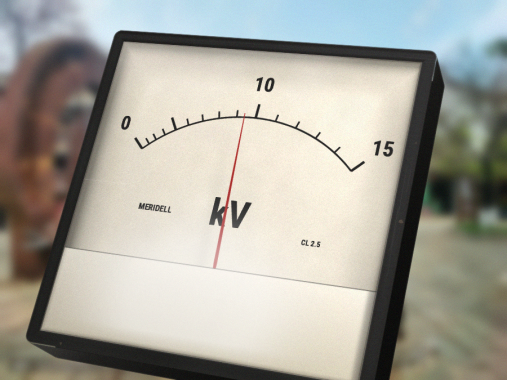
{"value": 9.5, "unit": "kV"}
